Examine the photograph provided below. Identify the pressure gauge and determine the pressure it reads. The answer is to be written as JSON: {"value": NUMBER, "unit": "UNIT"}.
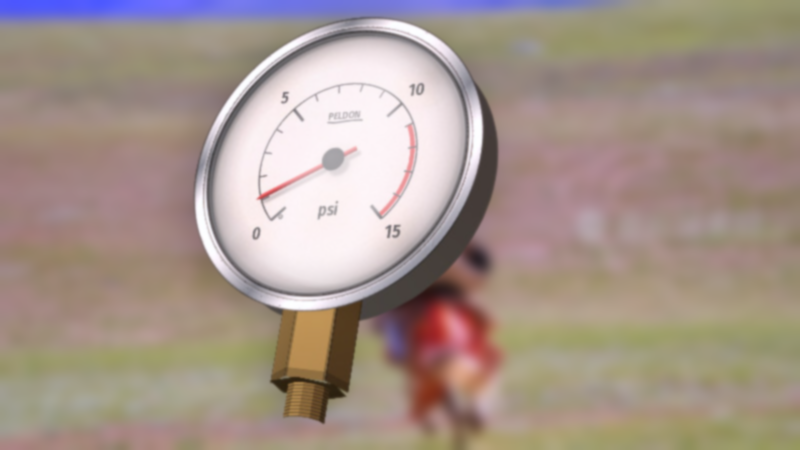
{"value": 1, "unit": "psi"}
